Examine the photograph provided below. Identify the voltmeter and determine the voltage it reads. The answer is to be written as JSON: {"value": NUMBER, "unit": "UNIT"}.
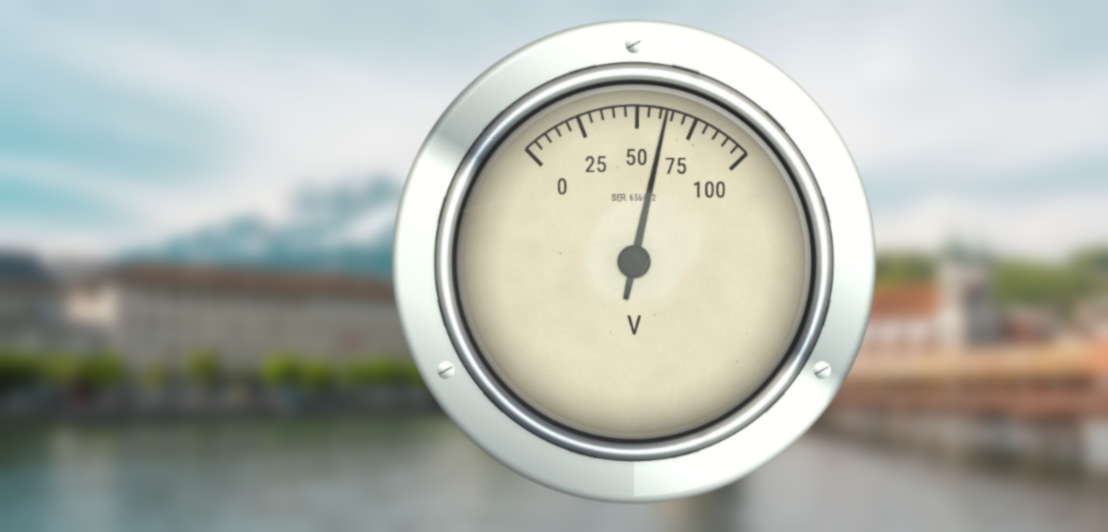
{"value": 62.5, "unit": "V"}
